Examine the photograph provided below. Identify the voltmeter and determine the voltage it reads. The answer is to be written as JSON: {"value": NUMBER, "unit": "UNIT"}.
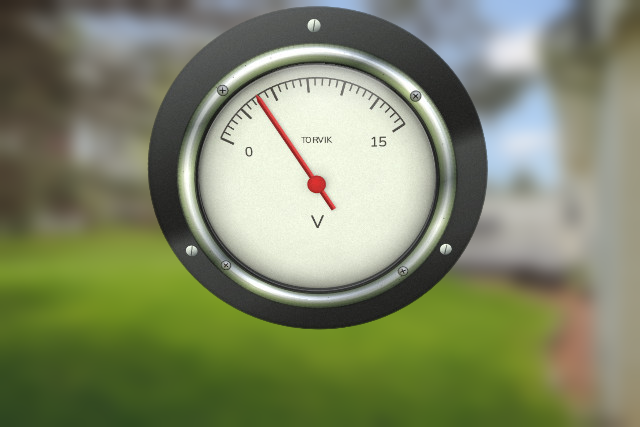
{"value": 4, "unit": "V"}
